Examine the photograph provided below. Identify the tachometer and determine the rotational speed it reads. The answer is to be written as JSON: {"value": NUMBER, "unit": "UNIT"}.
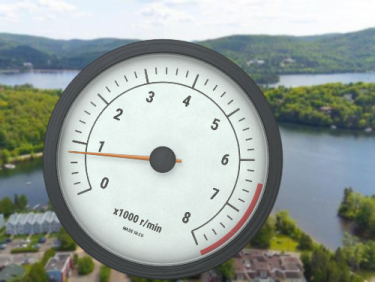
{"value": 800, "unit": "rpm"}
